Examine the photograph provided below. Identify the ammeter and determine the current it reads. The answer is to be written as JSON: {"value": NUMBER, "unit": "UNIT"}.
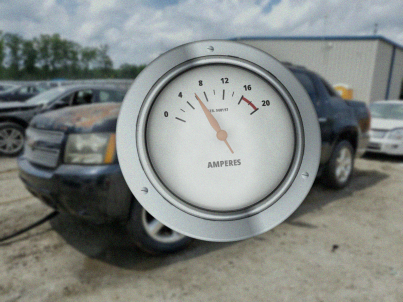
{"value": 6, "unit": "A"}
